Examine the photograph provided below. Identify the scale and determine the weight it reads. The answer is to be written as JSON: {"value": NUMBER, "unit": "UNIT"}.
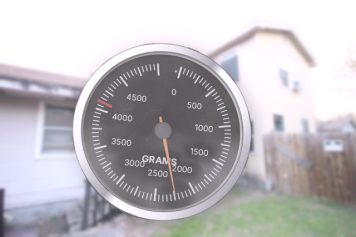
{"value": 2250, "unit": "g"}
